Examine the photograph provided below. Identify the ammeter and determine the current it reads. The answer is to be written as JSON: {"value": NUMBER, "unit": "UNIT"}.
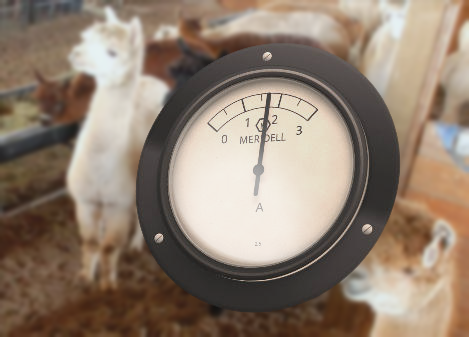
{"value": 1.75, "unit": "A"}
